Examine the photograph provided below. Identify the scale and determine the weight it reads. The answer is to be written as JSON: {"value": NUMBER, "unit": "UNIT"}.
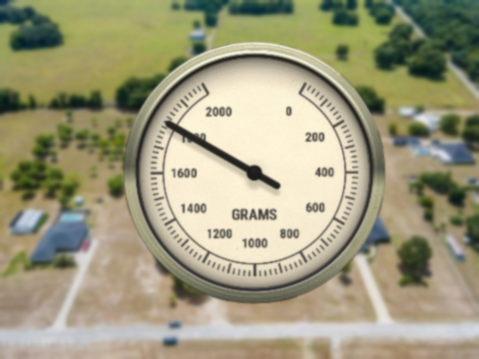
{"value": 1800, "unit": "g"}
